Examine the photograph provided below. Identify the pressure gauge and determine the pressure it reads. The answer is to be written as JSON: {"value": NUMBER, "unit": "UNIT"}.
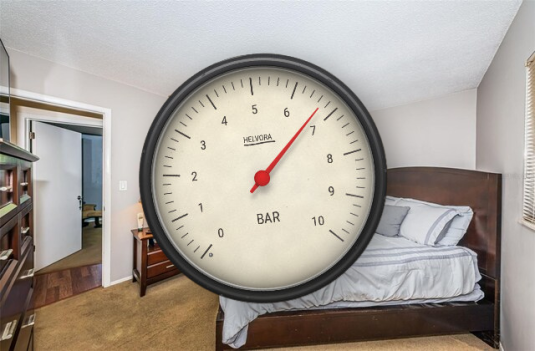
{"value": 6.7, "unit": "bar"}
